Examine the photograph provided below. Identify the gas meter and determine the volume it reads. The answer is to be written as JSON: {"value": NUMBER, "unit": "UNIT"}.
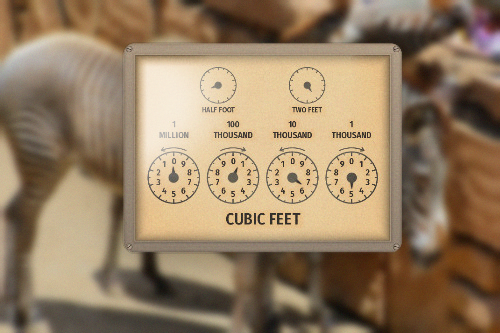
{"value": 6500, "unit": "ft³"}
